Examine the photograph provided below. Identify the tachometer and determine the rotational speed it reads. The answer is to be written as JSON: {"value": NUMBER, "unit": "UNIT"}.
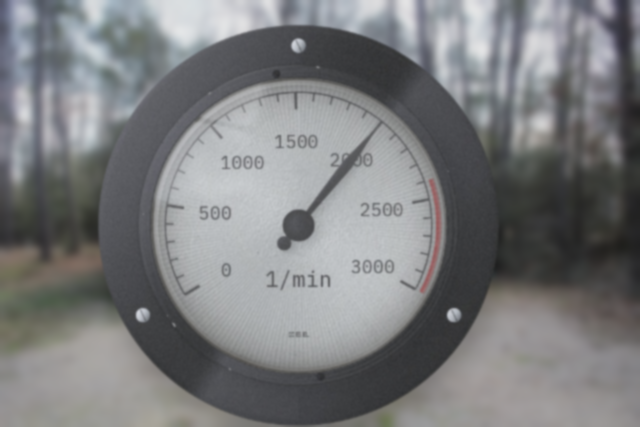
{"value": 2000, "unit": "rpm"}
